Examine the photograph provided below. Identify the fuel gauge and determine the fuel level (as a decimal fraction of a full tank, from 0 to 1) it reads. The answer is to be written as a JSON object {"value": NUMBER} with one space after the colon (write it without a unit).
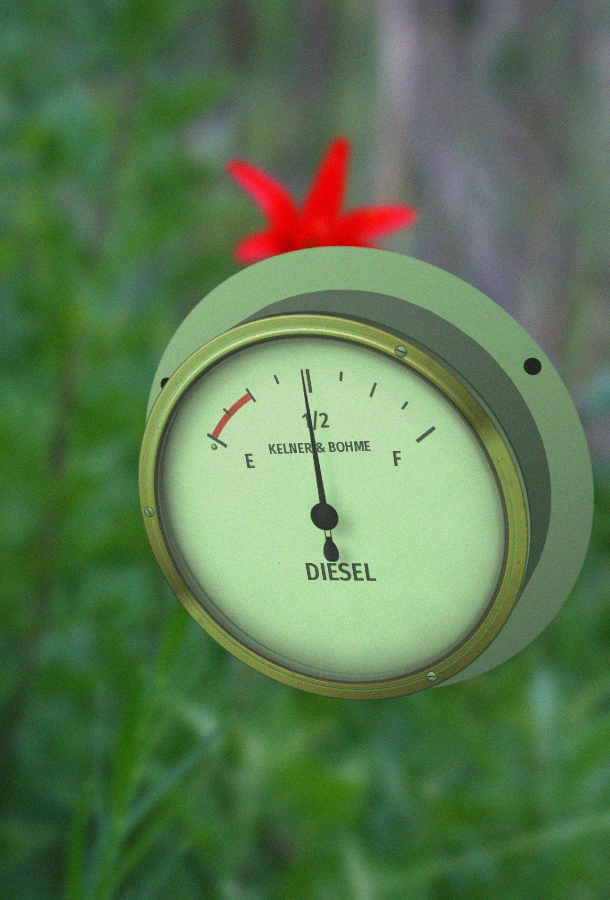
{"value": 0.5}
